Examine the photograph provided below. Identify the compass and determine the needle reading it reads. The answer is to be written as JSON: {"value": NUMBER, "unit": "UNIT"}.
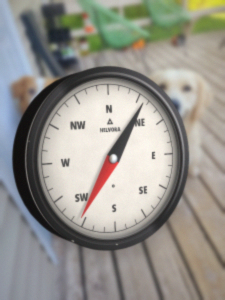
{"value": 215, "unit": "°"}
